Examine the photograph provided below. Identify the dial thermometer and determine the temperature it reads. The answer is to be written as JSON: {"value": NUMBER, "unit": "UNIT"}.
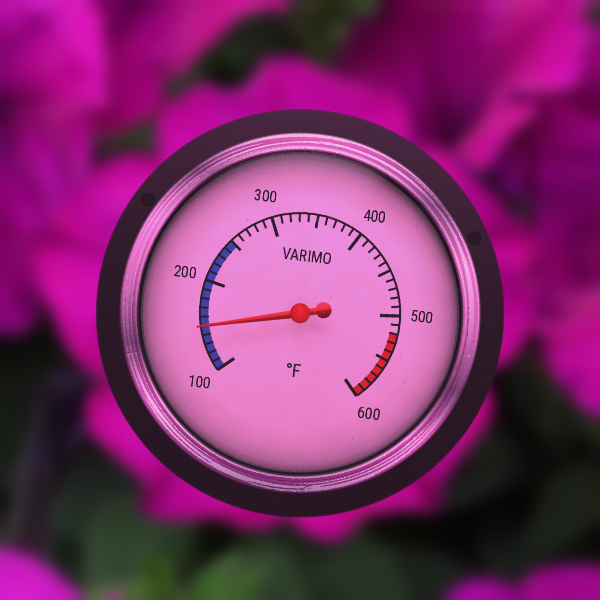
{"value": 150, "unit": "°F"}
